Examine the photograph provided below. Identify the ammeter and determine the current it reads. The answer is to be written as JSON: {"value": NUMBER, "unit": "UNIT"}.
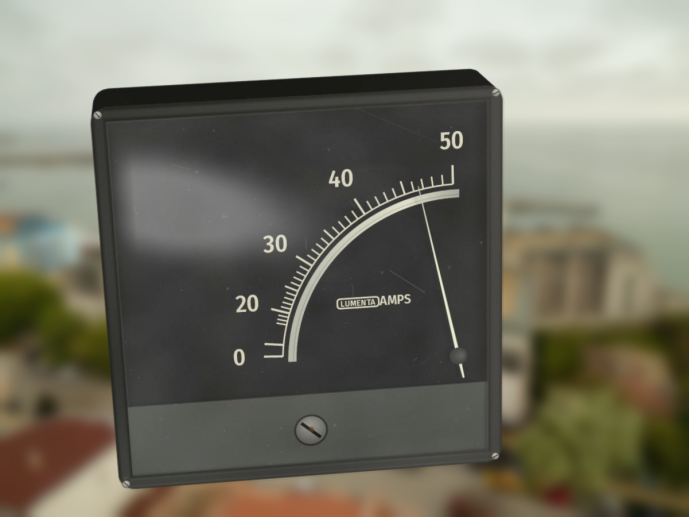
{"value": 46.5, "unit": "A"}
